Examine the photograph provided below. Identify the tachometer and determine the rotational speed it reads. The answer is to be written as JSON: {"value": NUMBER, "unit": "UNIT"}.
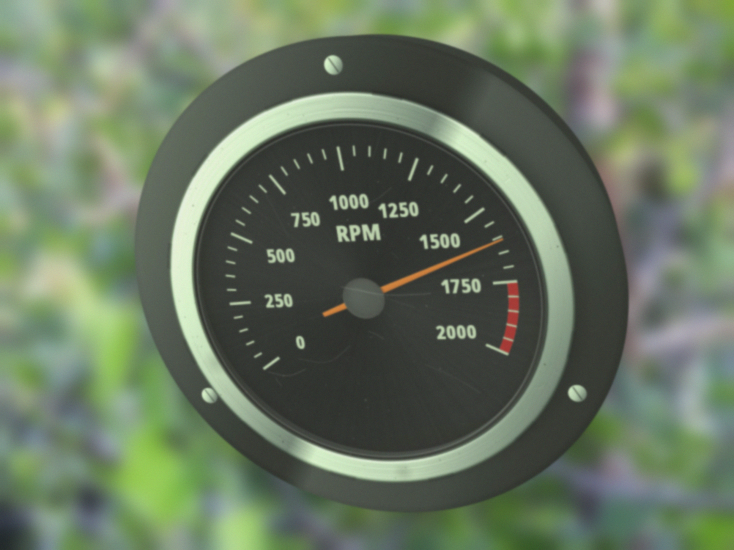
{"value": 1600, "unit": "rpm"}
